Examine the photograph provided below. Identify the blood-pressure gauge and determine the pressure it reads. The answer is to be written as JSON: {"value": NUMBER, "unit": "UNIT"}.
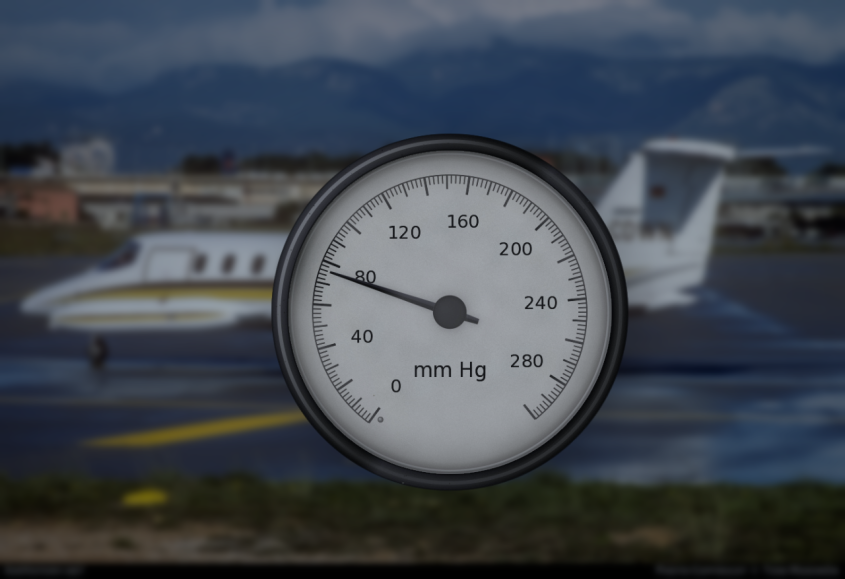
{"value": 76, "unit": "mmHg"}
